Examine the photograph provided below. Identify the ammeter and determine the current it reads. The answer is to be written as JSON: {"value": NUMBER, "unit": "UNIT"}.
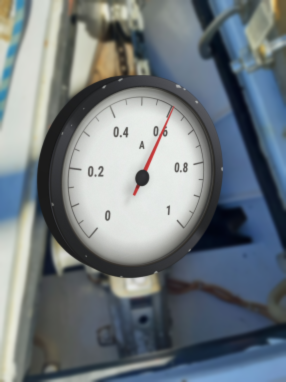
{"value": 0.6, "unit": "A"}
